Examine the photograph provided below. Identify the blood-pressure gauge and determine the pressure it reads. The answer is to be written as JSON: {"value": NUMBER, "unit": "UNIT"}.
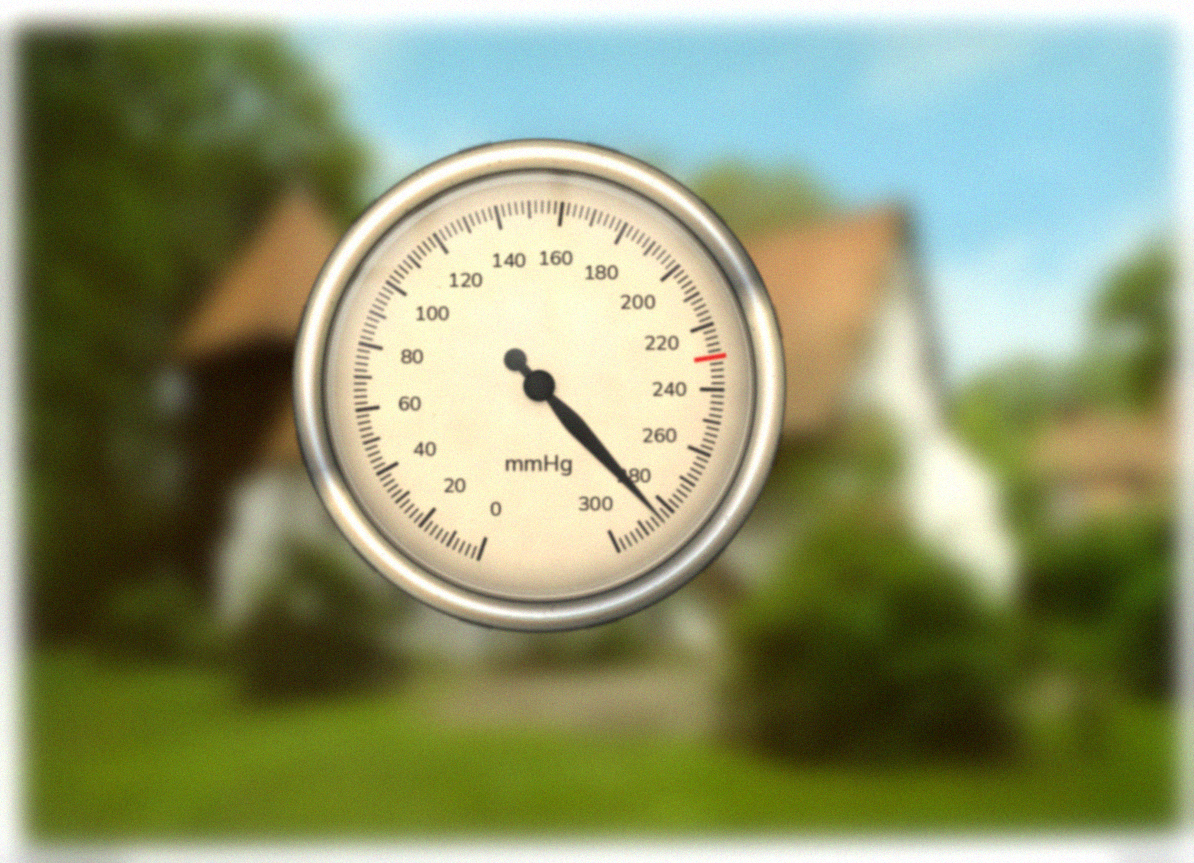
{"value": 284, "unit": "mmHg"}
